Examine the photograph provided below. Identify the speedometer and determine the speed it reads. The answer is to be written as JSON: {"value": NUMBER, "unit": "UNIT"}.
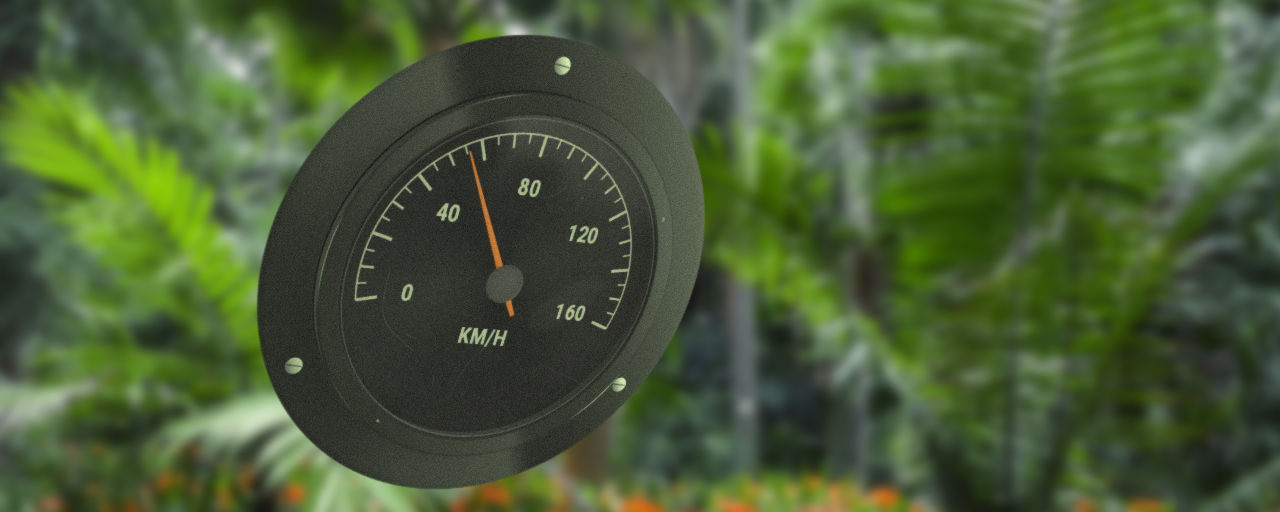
{"value": 55, "unit": "km/h"}
